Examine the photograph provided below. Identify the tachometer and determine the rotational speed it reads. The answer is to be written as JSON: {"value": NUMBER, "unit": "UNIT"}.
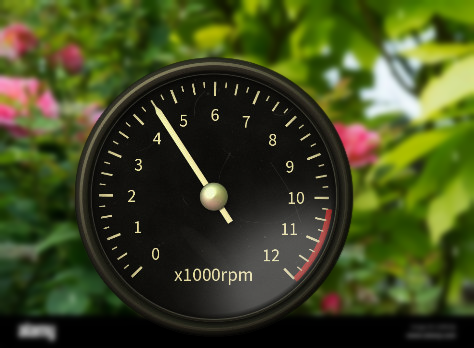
{"value": 4500, "unit": "rpm"}
